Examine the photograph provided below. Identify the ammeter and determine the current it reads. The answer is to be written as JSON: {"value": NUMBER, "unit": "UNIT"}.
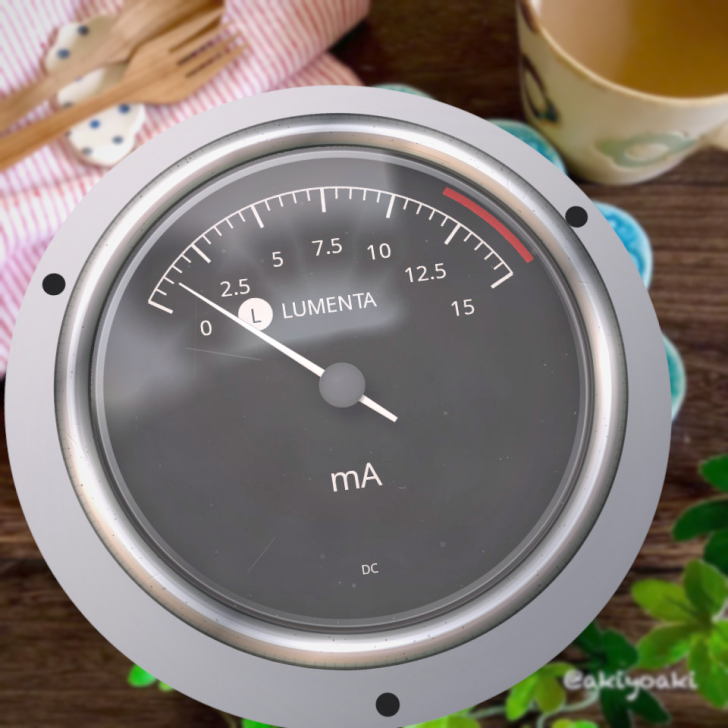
{"value": 1, "unit": "mA"}
